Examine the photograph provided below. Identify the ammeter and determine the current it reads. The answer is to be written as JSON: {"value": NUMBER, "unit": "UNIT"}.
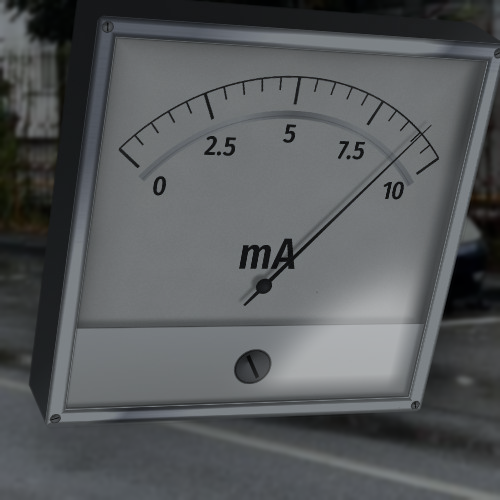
{"value": 9, "unit": "mA"}
